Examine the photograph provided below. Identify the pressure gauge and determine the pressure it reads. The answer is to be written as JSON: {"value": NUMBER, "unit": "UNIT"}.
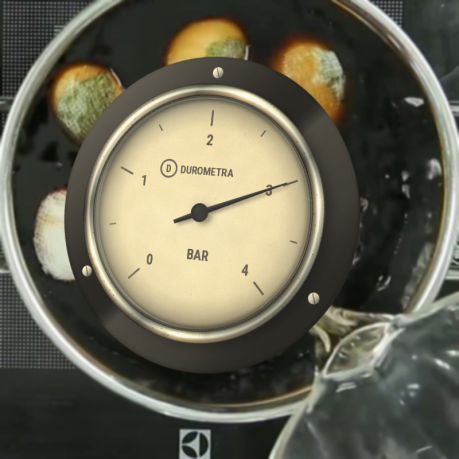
{"value": 3, "unit": "bar"}
